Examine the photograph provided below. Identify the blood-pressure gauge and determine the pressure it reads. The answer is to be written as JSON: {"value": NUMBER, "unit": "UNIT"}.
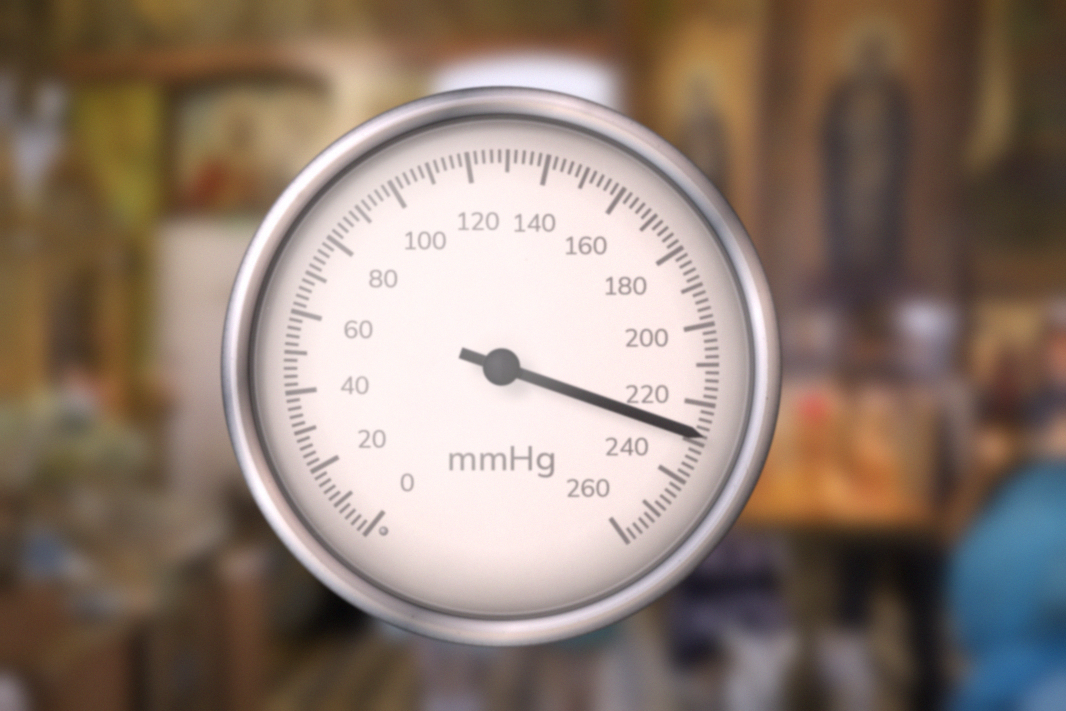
{"value": 228, "unit": "mmHg"}
